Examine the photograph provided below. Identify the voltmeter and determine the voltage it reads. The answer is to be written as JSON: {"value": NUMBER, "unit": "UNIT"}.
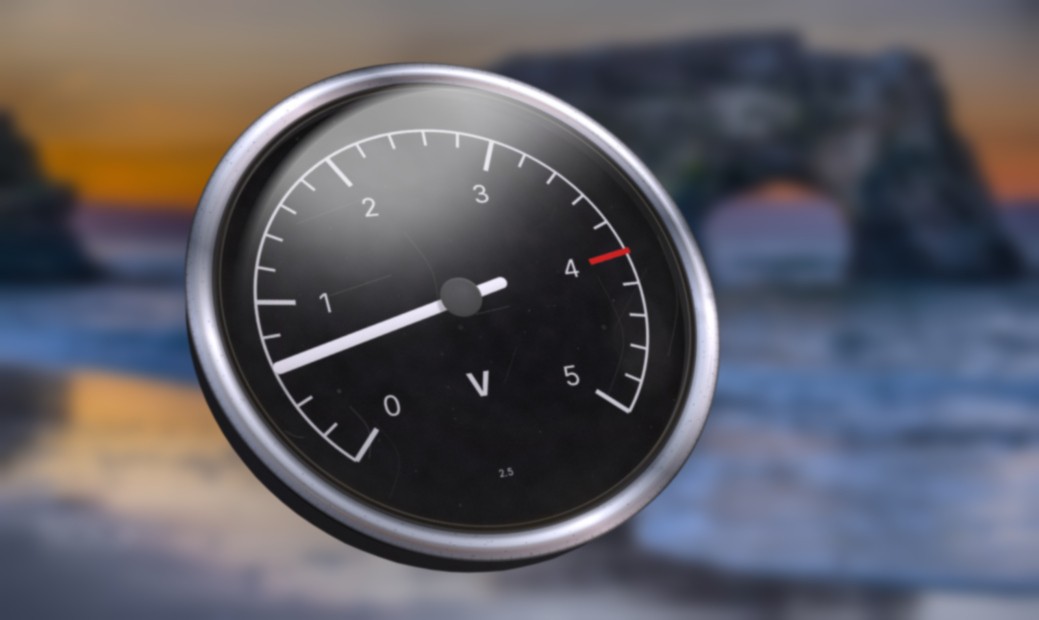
{"value": 0.6, "unit": "V"}
